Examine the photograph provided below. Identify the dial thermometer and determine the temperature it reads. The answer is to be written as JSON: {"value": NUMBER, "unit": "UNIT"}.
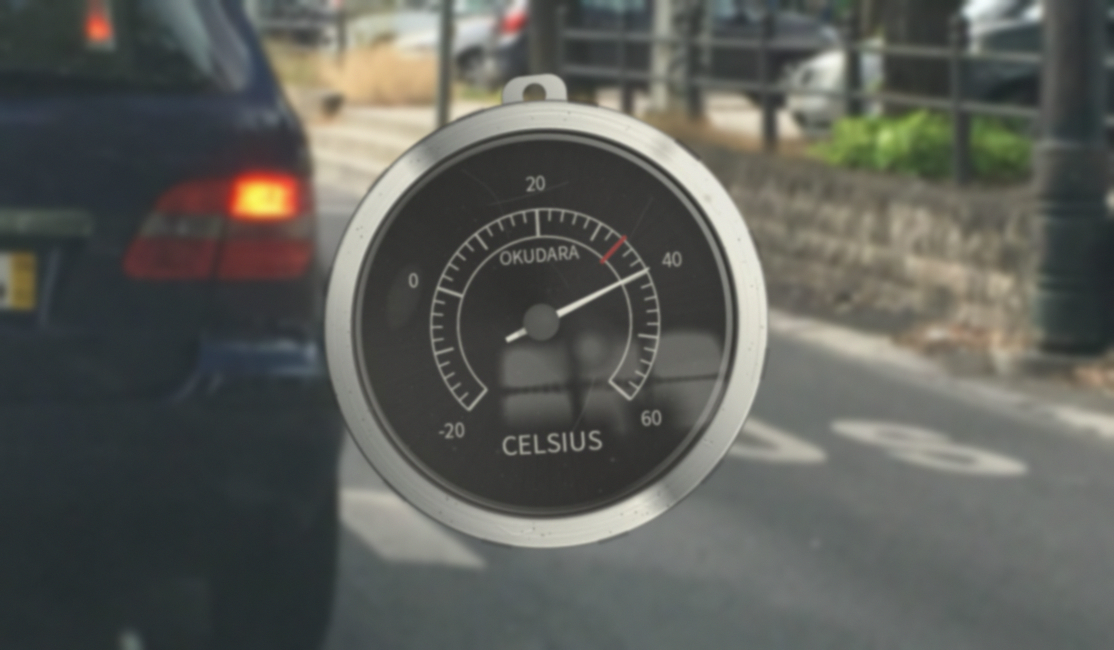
{"value": 40, "unit": "°C"}
